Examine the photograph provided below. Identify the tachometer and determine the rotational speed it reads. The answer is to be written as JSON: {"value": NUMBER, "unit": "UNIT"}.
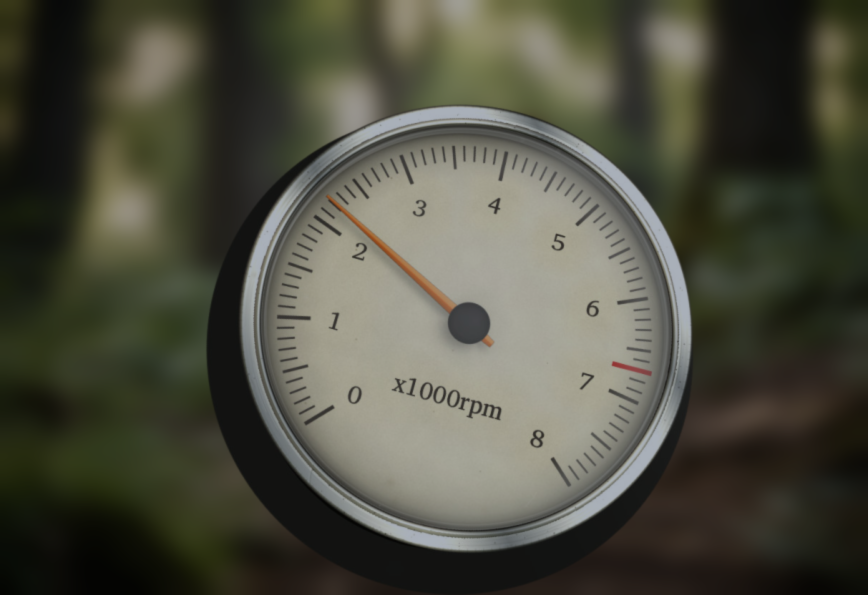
{"value": 2200, "unit": "rpm"}
